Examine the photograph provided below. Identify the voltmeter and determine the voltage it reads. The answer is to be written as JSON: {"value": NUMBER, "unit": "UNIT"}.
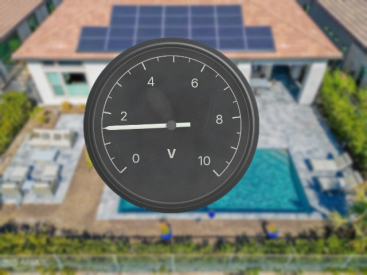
{"value": 1.5, "unit": "V"}
